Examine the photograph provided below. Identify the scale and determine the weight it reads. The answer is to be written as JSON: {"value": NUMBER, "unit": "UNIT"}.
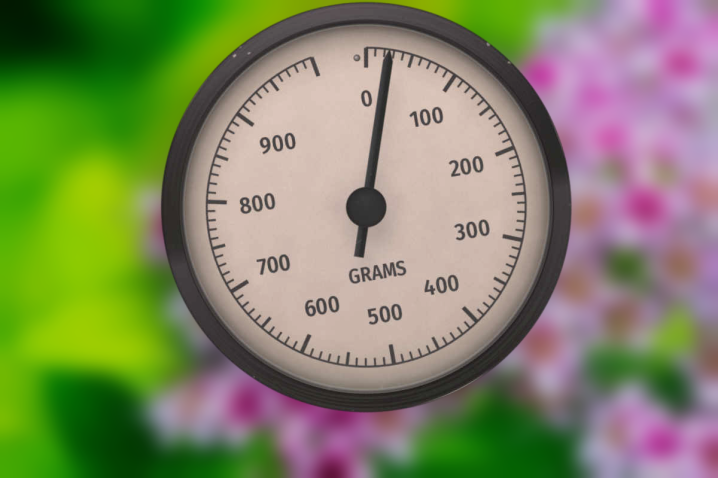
{"value": 25, "unit": "g"}
